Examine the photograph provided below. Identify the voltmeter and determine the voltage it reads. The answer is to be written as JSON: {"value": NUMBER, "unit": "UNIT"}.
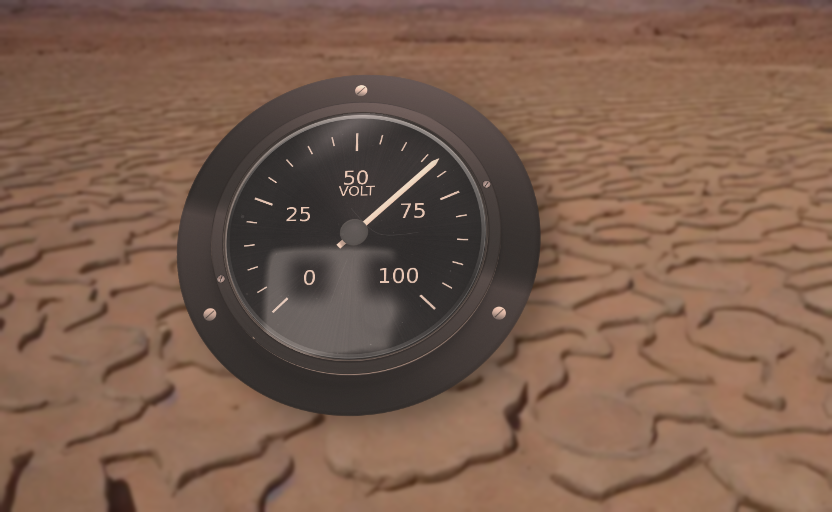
{"value": 67.5, "unit": "V"}
